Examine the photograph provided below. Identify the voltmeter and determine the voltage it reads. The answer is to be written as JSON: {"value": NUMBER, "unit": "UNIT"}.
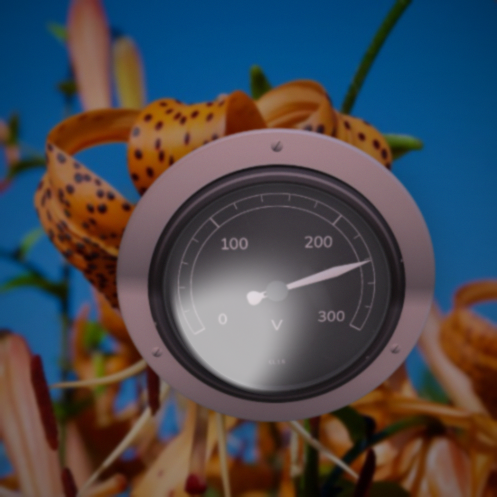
{"value": 240, "unit": "V"}
